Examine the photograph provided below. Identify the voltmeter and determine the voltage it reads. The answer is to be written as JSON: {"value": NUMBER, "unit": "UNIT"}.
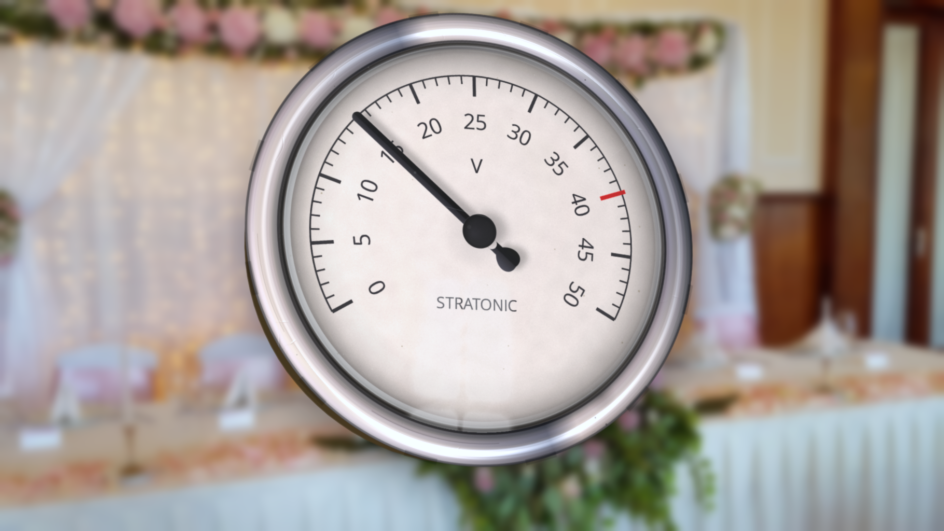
{"value": 15, "unit": "V"}
